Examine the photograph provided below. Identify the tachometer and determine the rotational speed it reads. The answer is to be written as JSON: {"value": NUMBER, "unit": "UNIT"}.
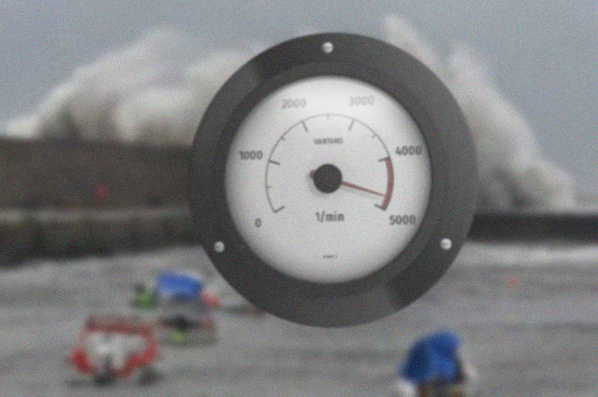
{"value": 4750, "unit": "rpm"}
